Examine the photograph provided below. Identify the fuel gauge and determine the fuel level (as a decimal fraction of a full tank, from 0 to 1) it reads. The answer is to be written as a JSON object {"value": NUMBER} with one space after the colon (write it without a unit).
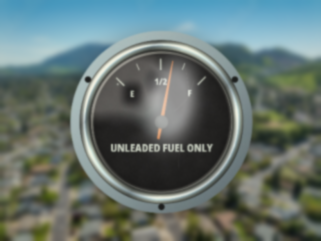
{"value": 0.625}
